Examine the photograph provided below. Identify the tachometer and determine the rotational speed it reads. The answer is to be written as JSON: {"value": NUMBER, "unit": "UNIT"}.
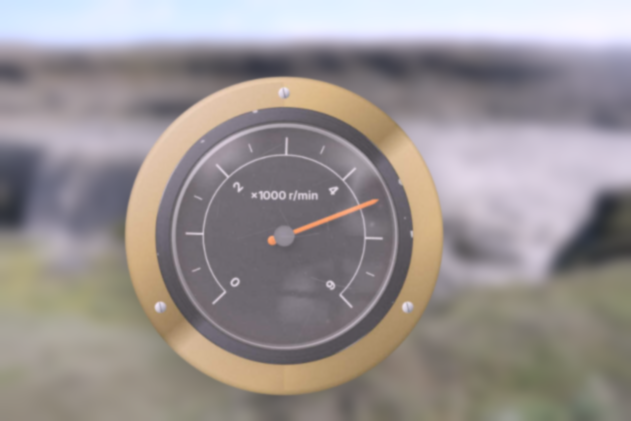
{"value": 4500, "unit": "rpm"}
